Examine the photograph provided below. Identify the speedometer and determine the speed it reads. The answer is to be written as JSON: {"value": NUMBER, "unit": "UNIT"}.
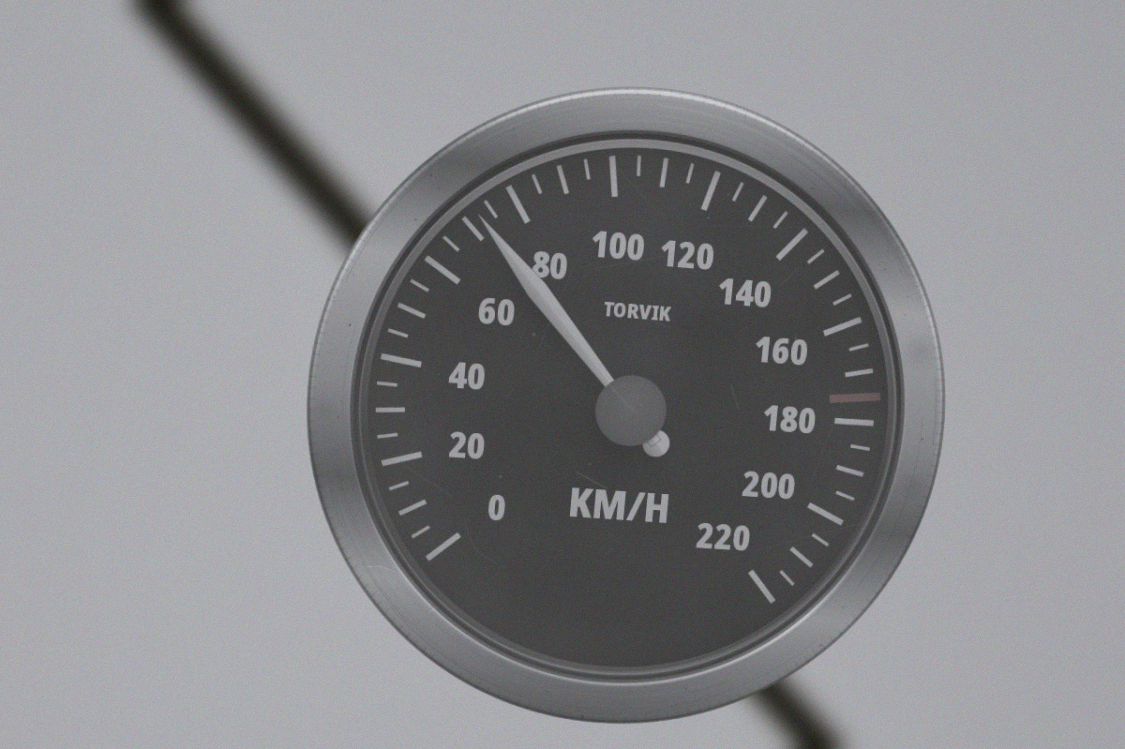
{"value": 72.5, "unit": "km/h"}
